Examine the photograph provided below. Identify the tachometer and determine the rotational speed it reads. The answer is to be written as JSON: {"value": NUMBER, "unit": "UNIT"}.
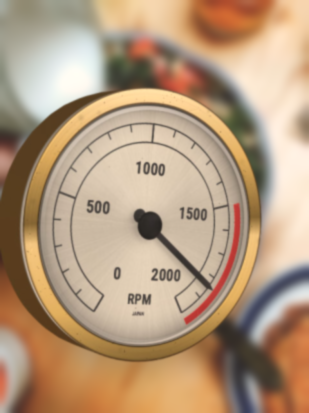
{"value": 1850, "unit": "rpm"}
